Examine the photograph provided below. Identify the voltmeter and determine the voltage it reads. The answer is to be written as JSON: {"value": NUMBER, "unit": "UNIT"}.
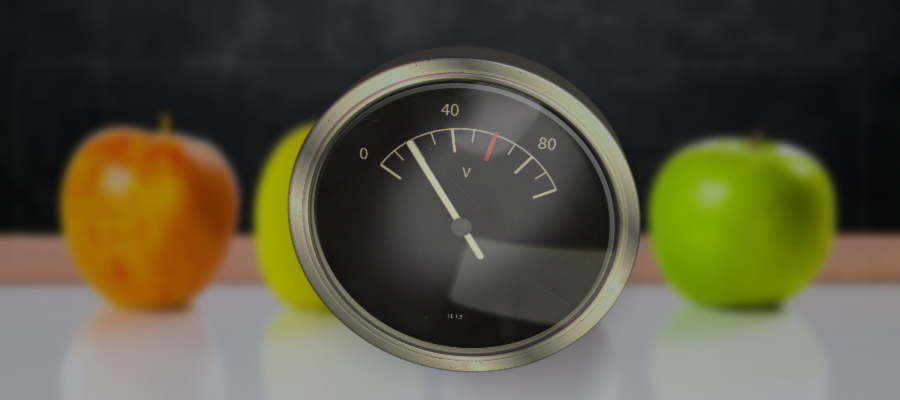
{"value": 20, "unit": "V"}
